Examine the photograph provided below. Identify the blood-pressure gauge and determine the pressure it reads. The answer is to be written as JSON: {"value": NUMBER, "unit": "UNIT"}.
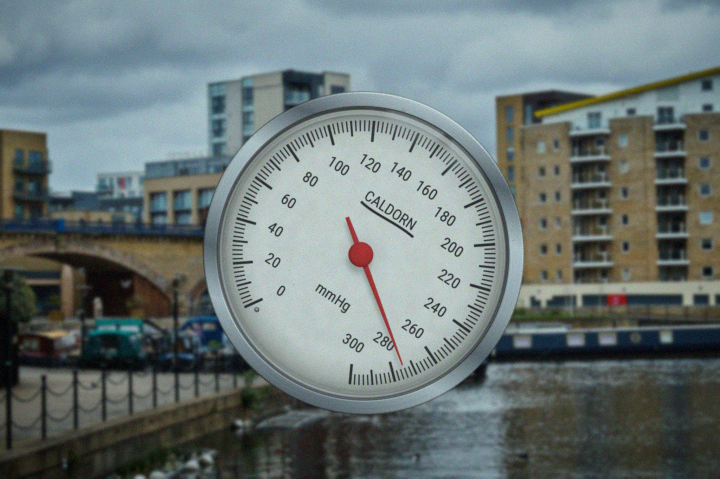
{"value": 274, "unit": "mmHg"}
